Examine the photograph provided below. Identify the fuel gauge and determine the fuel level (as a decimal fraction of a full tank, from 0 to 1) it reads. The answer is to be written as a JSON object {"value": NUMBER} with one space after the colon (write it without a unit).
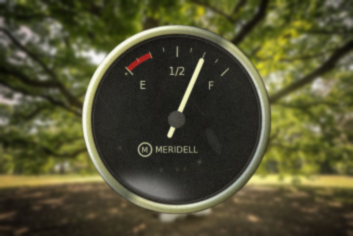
{"value": 0.75}
